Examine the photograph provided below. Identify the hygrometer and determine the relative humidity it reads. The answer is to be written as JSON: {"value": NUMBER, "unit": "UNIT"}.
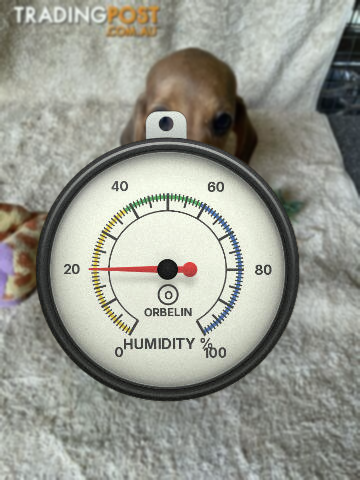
{"value": 20, "unit": "%"}
